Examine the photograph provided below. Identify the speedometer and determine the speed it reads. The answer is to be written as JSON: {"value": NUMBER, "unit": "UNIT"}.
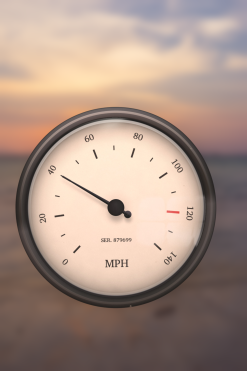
{"value": 40, "unit": "mph"}
